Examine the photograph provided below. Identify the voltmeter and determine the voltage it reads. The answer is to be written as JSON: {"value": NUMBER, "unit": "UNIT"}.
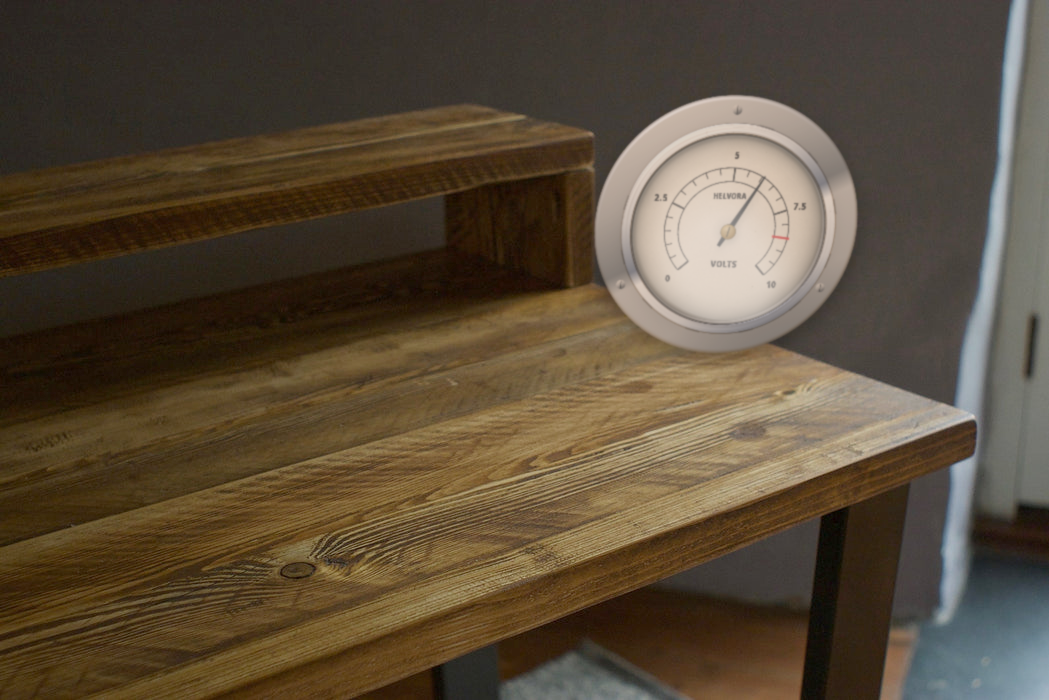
{"value": 6, "unit": "V"}
